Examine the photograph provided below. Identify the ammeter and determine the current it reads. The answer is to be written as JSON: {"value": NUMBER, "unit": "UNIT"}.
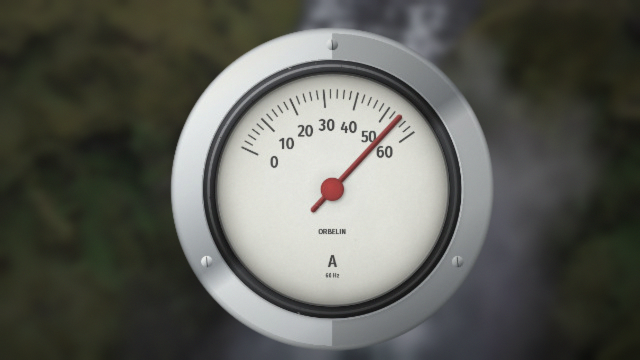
{"value": 54, "unit": "A"}
